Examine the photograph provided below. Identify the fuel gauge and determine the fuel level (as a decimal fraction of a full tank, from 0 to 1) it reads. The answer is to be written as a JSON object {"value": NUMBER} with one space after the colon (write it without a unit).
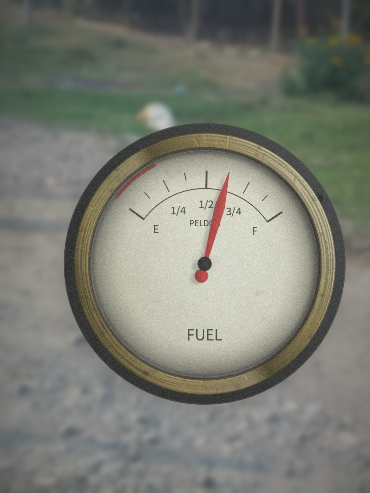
{"value": 0.625}
